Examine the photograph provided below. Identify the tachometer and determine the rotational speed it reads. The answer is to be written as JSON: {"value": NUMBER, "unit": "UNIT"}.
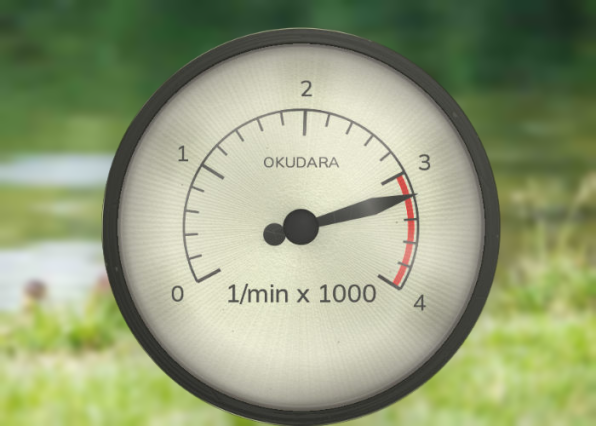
{"value": 3200, "unit": "rpm"}
